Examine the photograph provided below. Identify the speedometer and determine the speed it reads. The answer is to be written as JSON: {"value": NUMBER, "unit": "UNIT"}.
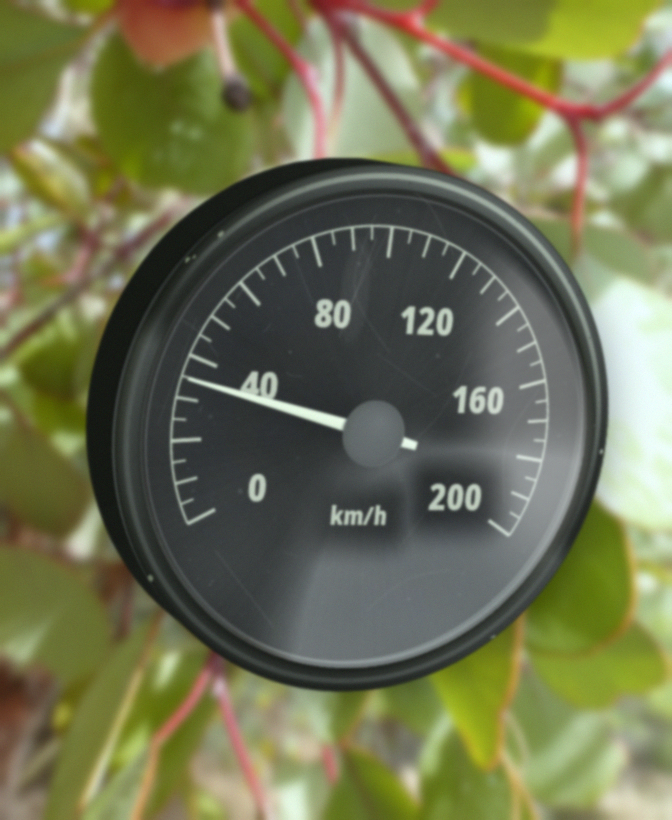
{"value": 35, "unit": "km/h"}
